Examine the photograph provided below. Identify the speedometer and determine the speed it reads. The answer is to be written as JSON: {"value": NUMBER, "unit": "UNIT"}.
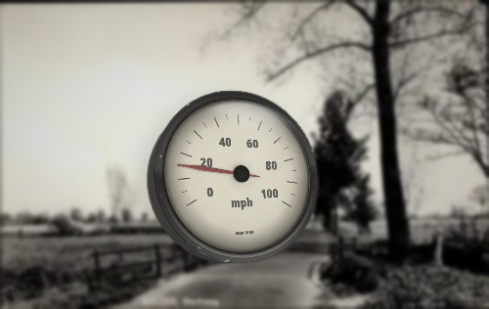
{"value": 15, "unit": "mph"}
